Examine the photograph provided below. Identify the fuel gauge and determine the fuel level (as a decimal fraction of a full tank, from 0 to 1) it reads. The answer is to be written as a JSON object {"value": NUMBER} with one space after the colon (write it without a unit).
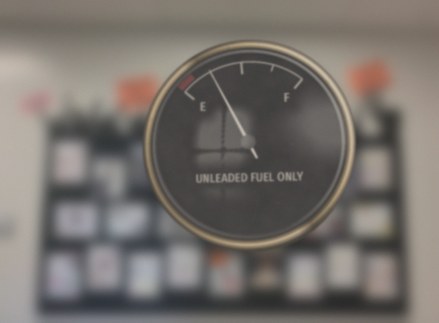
{"value": 0.25}
